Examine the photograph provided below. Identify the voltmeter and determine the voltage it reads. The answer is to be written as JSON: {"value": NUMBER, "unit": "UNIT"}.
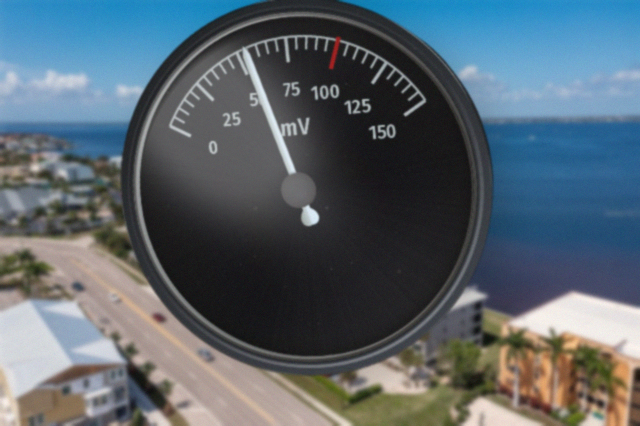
{"value": 55, "unit": "mV"}
